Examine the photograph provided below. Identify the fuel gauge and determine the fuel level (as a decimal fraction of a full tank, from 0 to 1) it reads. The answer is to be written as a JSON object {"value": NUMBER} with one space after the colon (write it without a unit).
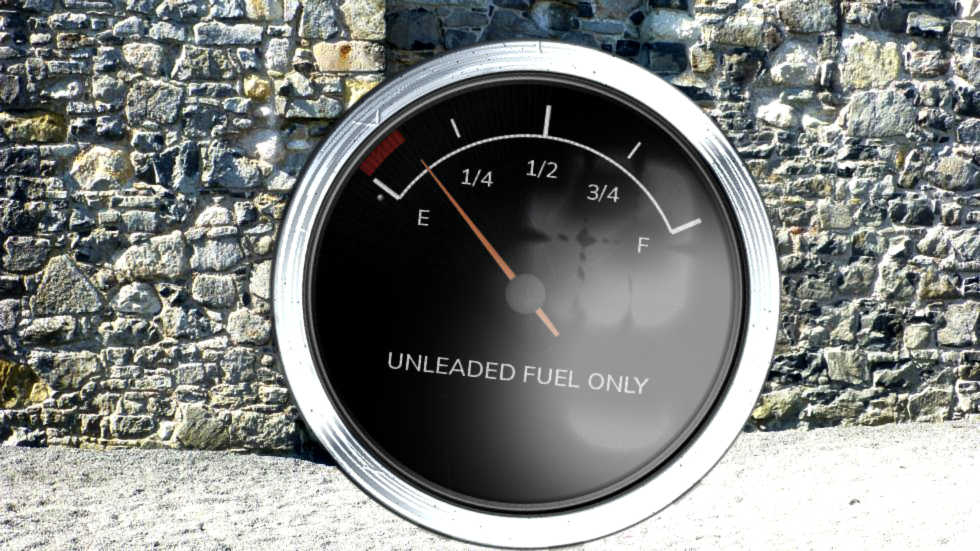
{"value": 0.125}
